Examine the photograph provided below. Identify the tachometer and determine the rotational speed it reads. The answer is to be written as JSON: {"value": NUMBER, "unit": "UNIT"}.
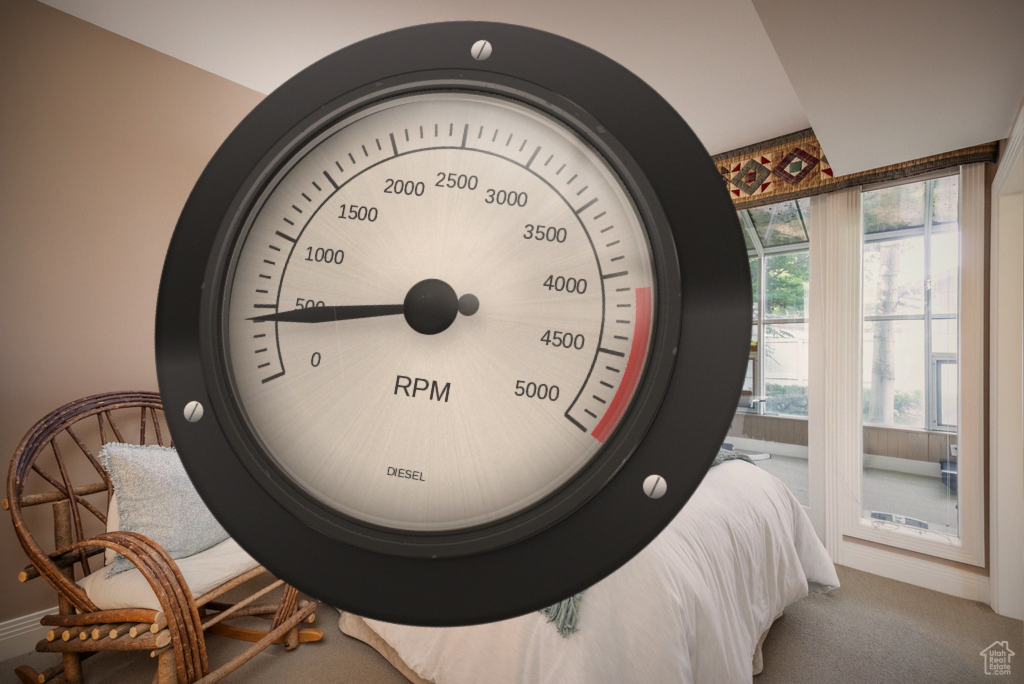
{"value": 400, "unit": "rpm"}
